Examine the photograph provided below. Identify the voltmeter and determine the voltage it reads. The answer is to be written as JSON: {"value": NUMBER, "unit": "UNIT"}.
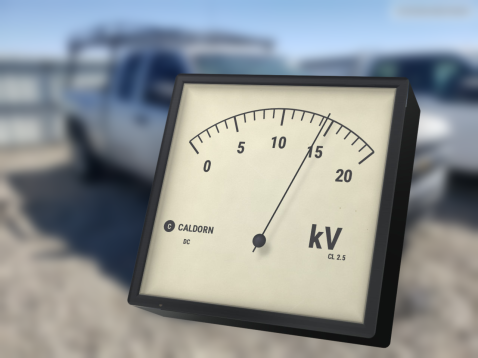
{"value": 14.5, "unit": "kV"}
